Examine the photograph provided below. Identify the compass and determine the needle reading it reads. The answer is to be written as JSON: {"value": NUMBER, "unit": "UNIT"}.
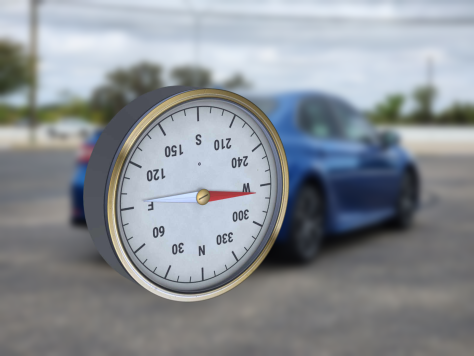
{"value": 275, "unit": "°"}
